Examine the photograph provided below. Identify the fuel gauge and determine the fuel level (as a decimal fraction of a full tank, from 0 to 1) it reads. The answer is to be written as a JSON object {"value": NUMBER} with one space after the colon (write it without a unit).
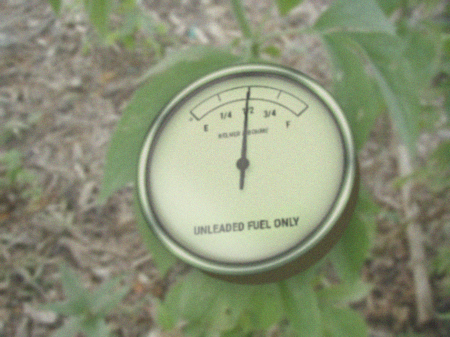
{"value": 0.5}
